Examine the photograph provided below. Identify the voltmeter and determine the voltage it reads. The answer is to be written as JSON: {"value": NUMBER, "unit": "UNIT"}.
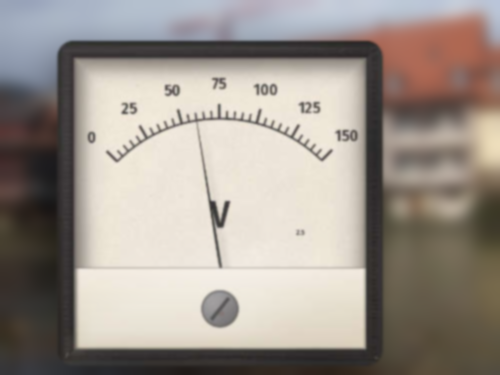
{"value": 60, "unit": "V"}
